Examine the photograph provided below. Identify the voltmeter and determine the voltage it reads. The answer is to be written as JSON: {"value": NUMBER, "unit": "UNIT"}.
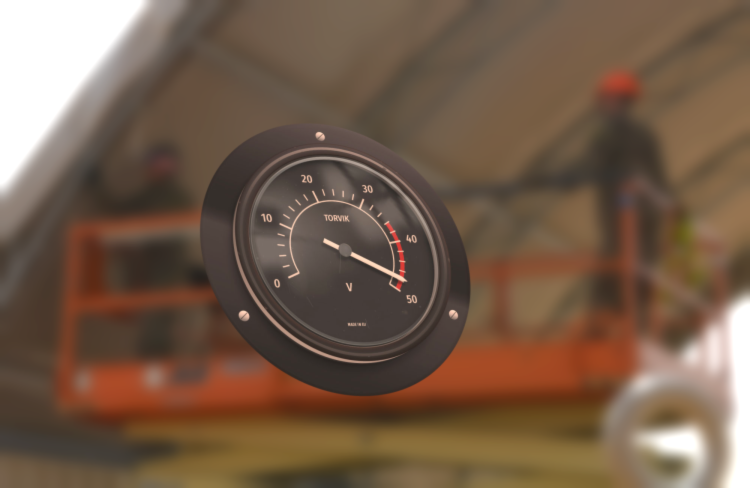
{"value": 48, "unit": "V"}
